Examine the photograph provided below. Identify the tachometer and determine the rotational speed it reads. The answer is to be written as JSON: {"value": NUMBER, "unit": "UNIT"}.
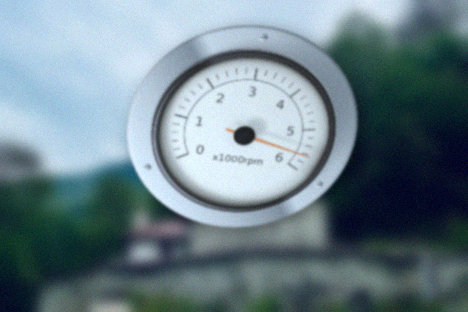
{"value": 5600, "unit": "rpm"}
